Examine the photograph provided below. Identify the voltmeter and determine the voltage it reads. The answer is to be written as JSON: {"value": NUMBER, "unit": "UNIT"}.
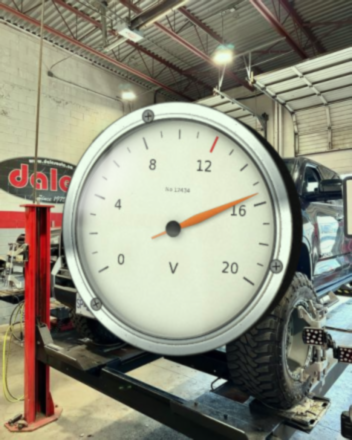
{"value": 15.5, "unit": "V"}
